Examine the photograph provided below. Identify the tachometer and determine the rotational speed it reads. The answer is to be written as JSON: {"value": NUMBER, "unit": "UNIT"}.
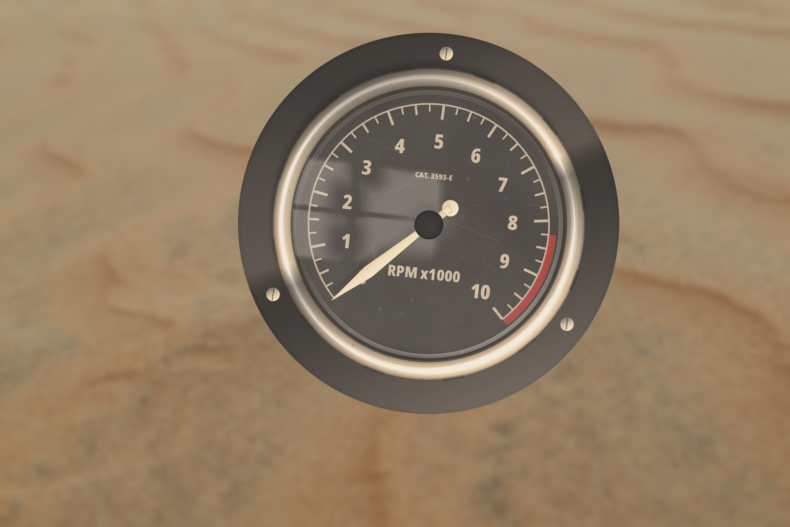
{"value": 0, "unit": "rpm"}
